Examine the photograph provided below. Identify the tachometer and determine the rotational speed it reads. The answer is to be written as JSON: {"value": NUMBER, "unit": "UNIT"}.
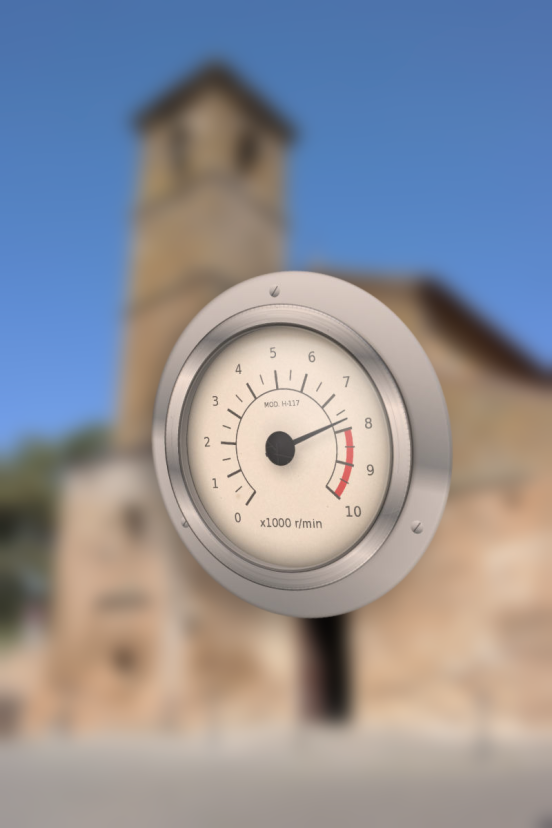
{"value": 7750, "unit": "rpm"}
